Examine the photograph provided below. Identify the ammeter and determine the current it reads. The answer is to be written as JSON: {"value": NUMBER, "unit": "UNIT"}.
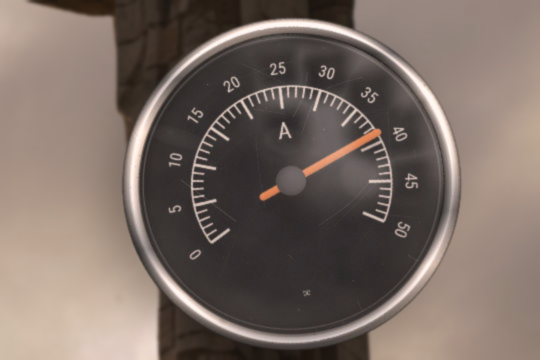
{"value": 39, "unit": "A"}
